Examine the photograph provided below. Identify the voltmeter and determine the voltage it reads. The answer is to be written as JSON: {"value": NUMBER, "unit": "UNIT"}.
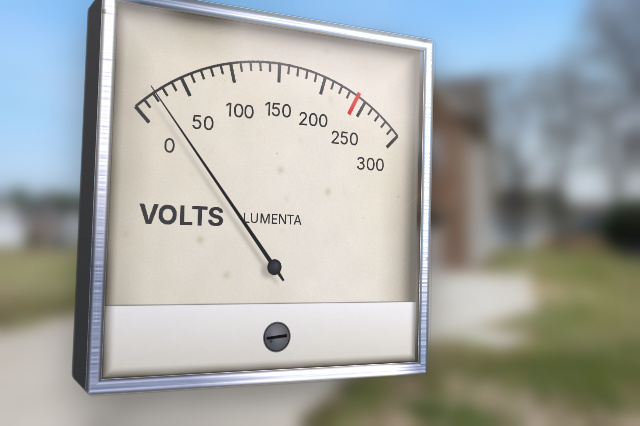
{"value": 20, "unit": "V"}
